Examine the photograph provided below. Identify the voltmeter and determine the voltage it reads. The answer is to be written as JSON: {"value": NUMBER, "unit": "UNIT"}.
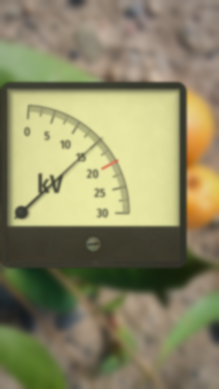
{"value": 15, "unit": "kV"}
